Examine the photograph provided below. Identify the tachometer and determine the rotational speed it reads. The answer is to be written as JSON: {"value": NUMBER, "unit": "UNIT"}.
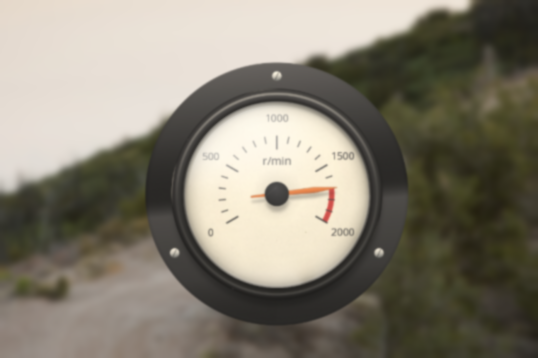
{"value": 1700, "unit": "rpm"}
